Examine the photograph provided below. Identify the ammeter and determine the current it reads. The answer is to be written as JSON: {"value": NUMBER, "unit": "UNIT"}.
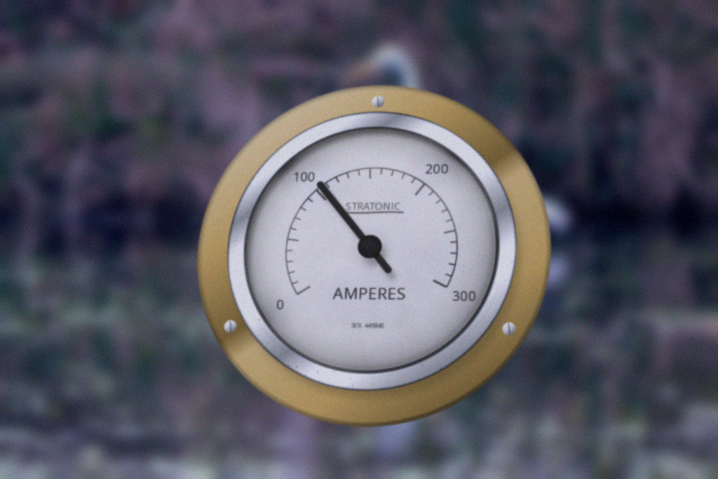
{"value": 105, "unit": "A"}
